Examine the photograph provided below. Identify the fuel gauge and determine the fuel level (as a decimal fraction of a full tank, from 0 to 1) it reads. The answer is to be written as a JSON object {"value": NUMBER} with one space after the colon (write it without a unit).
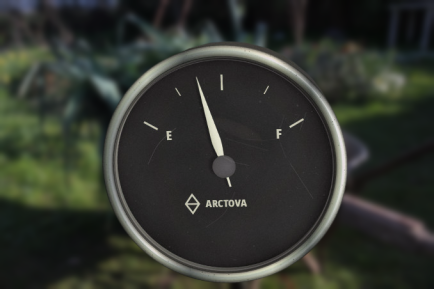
{"value": 0.375}
